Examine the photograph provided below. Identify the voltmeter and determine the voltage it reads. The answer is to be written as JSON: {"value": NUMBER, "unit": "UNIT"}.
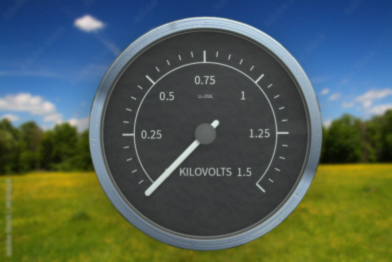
{"value": 0, "unit": "kV"}
